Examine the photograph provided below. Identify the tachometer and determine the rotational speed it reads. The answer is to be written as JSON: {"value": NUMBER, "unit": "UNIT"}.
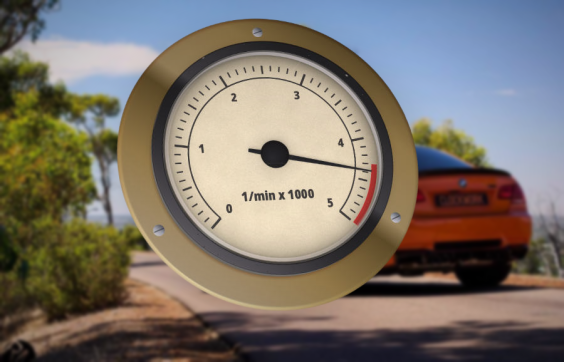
{"value": 4400, "unit": "rpm"}
